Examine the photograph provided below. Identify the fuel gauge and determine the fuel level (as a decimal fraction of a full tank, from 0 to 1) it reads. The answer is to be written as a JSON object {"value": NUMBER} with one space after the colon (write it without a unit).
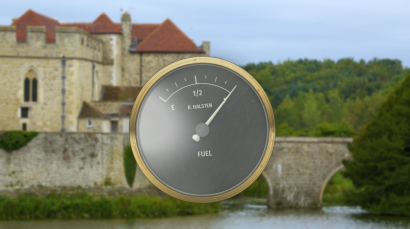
{"value": 1}
